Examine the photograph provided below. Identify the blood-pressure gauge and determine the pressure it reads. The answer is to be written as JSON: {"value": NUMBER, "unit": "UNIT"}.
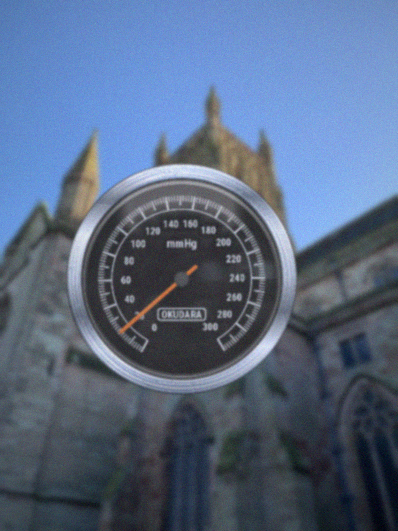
{"value": 20, "unit": "mmHg"}
